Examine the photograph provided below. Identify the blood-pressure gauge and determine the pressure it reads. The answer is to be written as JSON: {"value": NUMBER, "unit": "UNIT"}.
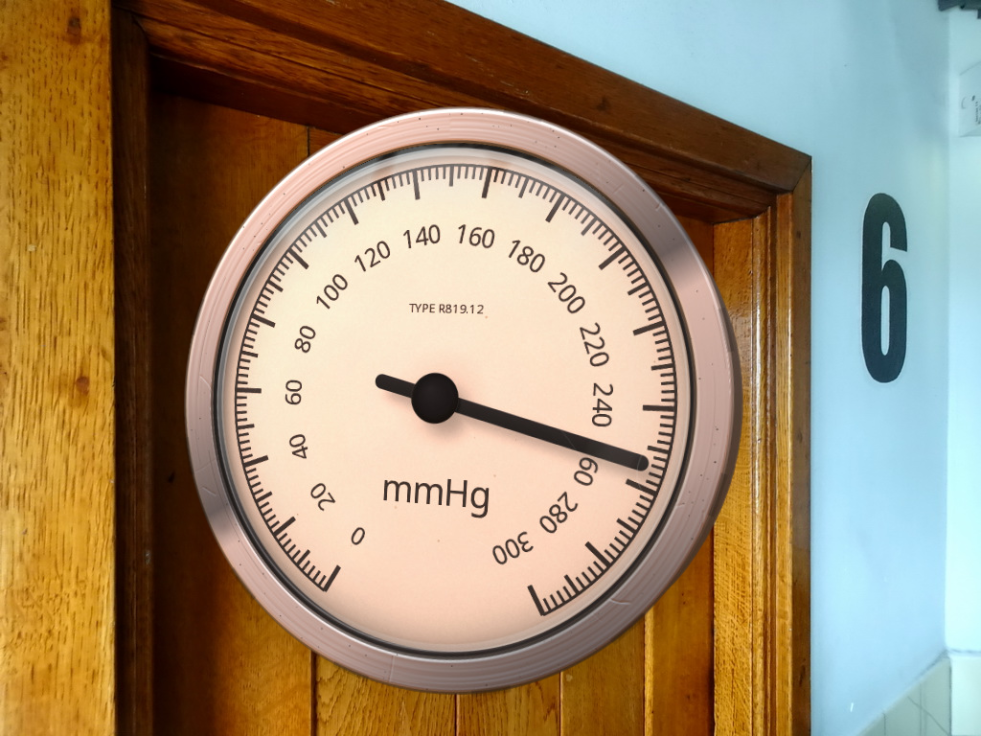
{"value": 254, "unit": "mmHg"}
